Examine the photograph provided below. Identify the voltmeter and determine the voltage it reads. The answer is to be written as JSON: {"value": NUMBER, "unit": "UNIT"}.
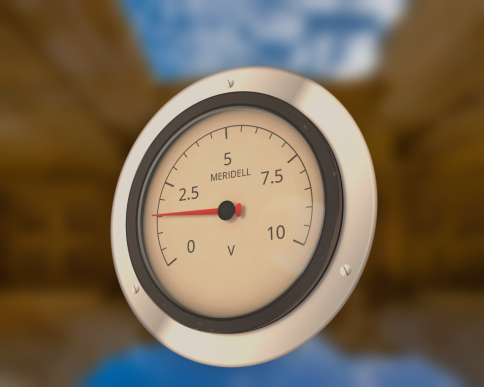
{"value": 1.5, "unit": "V"}
